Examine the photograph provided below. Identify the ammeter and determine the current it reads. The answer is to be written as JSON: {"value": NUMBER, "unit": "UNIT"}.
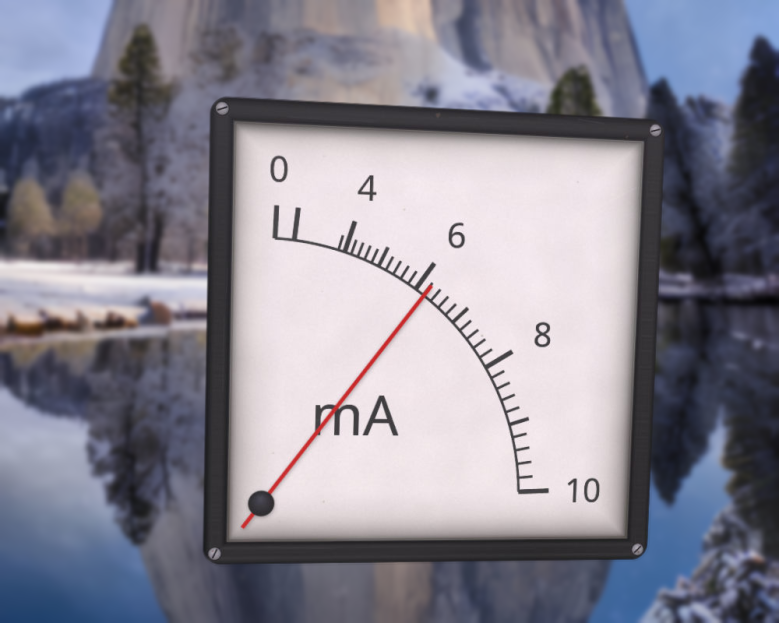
{"value": 6.2, "unit": "mA"}
